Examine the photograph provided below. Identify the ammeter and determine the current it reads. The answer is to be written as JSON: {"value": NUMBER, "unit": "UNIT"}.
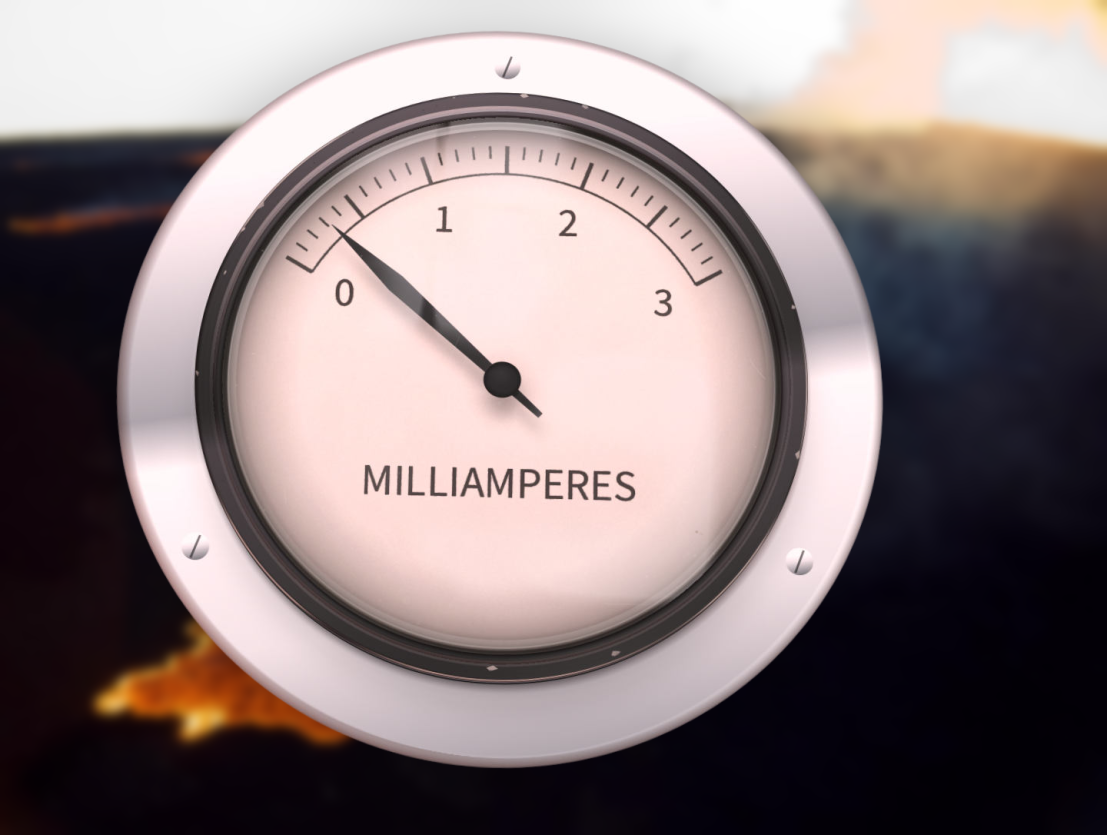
{"value": 0.3, "unit": "mA"}
